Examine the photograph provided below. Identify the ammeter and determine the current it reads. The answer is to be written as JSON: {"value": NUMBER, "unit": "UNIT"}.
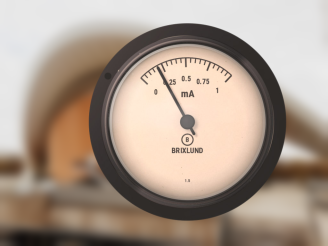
{"value": 0.2, "unit": "mA"}
